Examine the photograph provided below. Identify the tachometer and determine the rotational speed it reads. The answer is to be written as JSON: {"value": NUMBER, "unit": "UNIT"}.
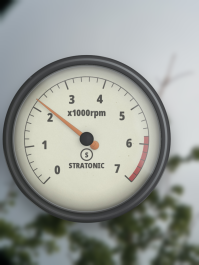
{"value": 2200, "unit": "rpm"}
